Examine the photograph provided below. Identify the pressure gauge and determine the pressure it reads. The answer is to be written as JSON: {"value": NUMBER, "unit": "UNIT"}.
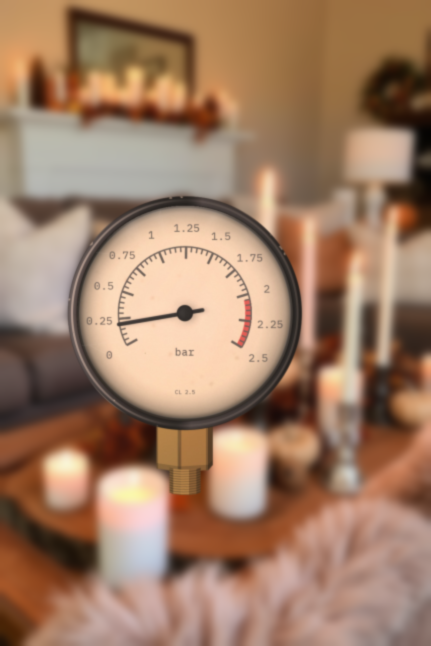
{"value": 0.2, "unit": "bar"}
